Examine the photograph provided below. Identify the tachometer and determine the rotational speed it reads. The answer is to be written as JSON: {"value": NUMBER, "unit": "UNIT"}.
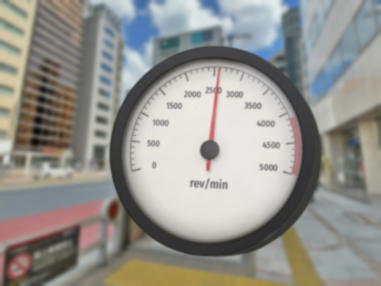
{"value": 2600, "unit": "rpm"}
